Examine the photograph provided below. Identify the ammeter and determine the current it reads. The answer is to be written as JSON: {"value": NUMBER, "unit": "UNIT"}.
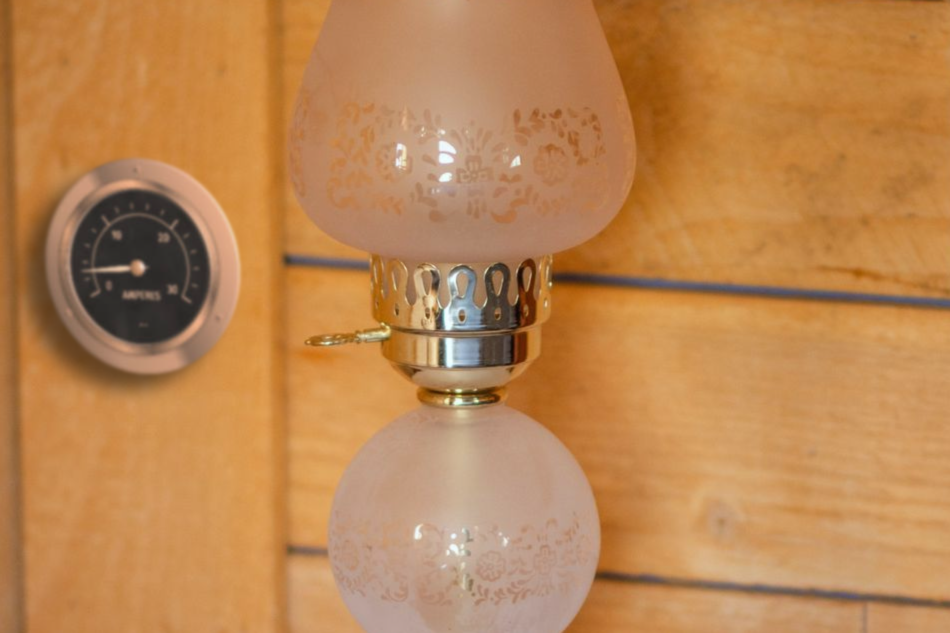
{"value": 3, "unit": "A"}
